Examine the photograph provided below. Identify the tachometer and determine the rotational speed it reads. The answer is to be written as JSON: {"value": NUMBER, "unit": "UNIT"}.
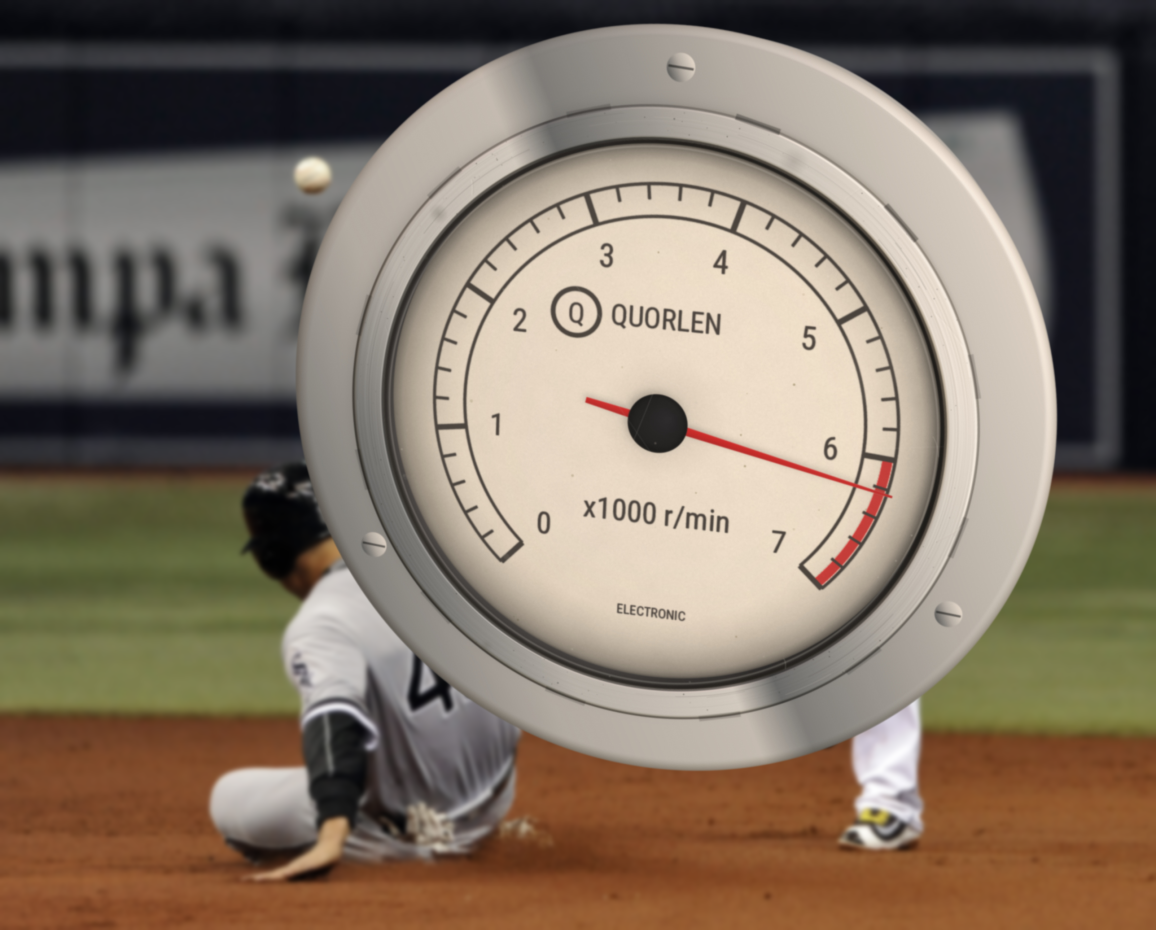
{"value": 6200, "unit": "rpm"}
